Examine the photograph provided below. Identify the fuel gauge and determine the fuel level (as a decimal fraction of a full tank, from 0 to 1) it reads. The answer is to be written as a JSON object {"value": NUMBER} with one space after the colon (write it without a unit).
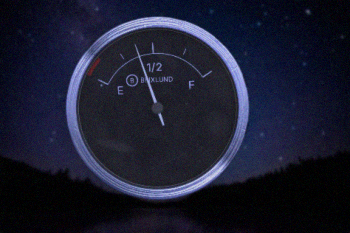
{"value": 0.375}
